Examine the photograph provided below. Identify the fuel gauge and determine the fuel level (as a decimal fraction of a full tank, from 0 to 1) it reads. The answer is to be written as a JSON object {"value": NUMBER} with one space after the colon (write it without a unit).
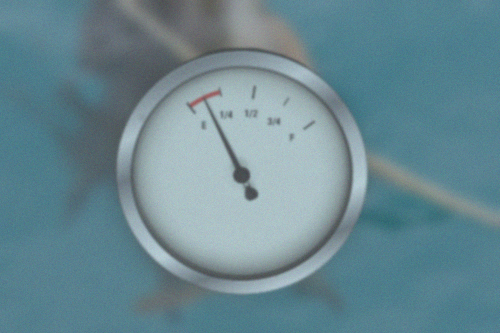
{"value": 0.125}
